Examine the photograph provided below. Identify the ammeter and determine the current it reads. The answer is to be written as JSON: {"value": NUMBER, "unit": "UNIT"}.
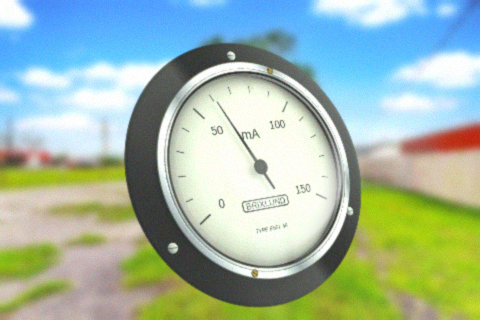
{"value": 60, "unit": "mA"}
